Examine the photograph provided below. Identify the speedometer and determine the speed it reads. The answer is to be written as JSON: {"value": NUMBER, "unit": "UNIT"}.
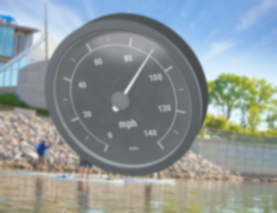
{"value": 90, "unit": "mph"}
